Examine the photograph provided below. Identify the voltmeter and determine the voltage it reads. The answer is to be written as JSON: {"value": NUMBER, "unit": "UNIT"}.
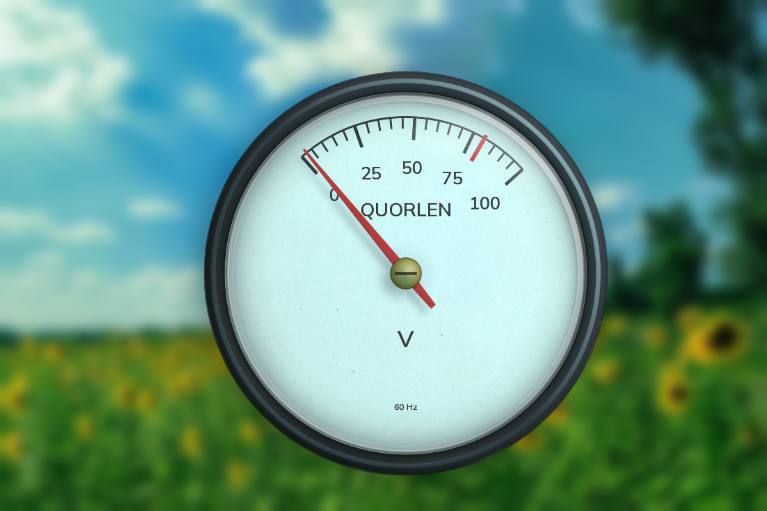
{"value": 2.5, "unit": "V"}
